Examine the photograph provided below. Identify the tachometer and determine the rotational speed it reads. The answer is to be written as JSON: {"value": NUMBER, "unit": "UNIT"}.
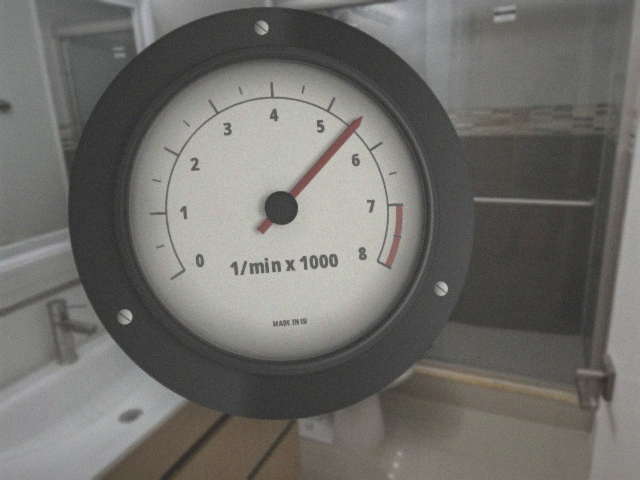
{"value": 5500, "unit": "rpm"}
